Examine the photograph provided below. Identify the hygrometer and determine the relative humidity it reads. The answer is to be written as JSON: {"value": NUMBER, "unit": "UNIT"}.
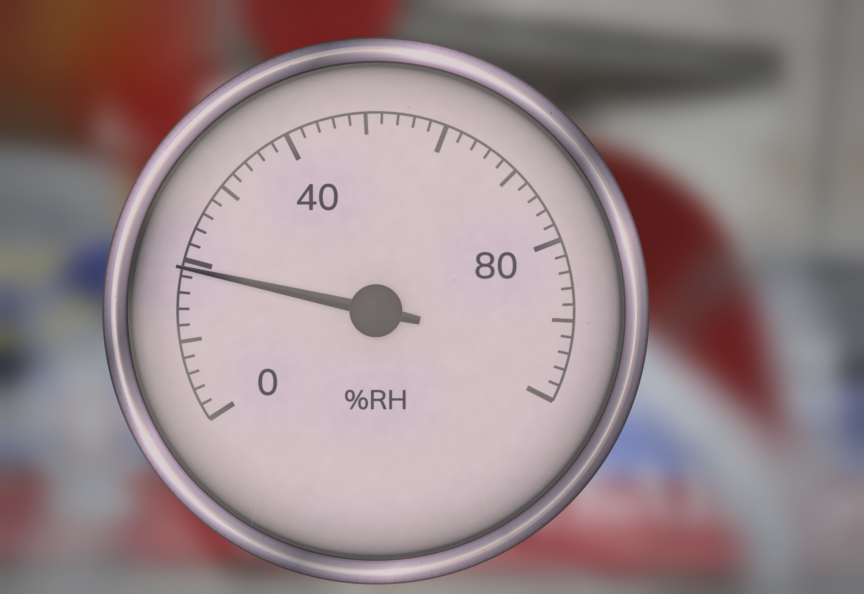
{"value": 19, "unit": "%"}
